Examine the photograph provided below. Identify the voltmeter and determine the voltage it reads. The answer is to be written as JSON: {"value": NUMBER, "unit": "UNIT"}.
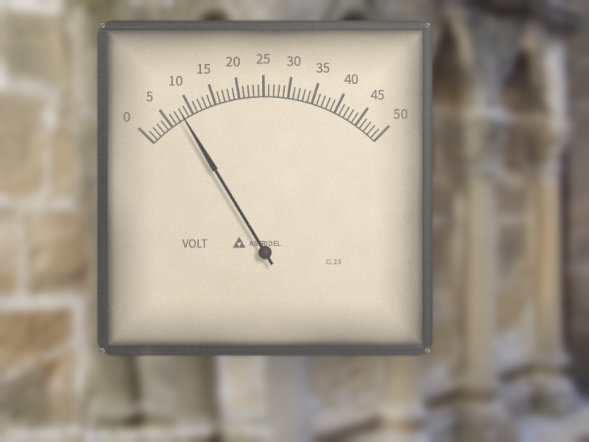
{"value": 8, "unit": "V"}
